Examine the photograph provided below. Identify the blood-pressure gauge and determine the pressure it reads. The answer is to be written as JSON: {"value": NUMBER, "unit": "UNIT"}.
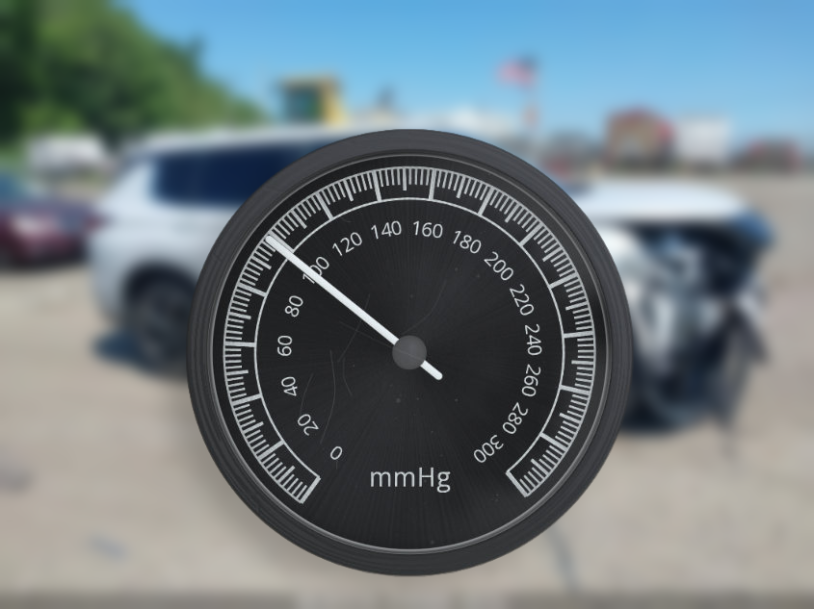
{"value": 98, "unit": "mmHg"}
